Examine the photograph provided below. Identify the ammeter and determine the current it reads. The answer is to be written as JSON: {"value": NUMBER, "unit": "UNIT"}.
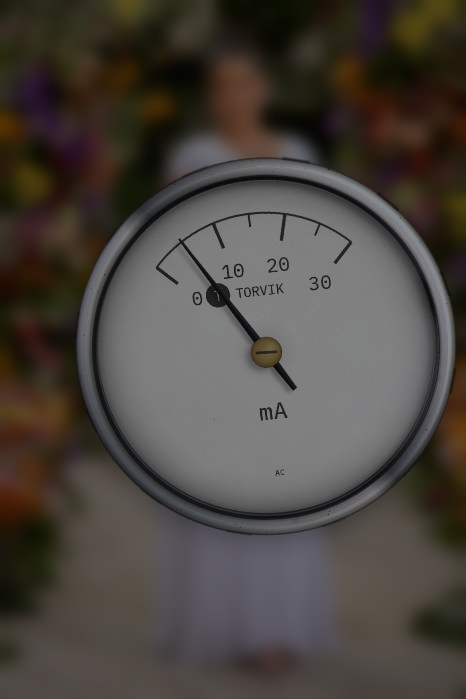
{"value": 5, "unit": "mA"}
